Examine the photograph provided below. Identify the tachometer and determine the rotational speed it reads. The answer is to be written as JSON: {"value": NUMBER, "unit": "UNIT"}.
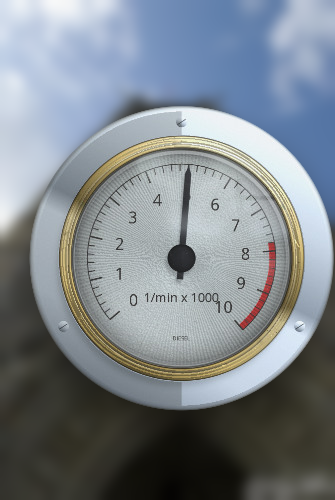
{"value": 5000, "unit": "rpm"}
